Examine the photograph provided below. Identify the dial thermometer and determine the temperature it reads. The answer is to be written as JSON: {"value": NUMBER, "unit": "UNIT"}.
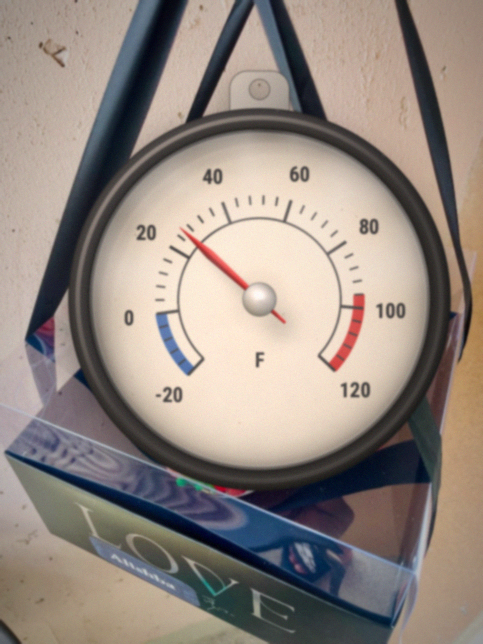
{"value": 26, "unit": "°F"}
